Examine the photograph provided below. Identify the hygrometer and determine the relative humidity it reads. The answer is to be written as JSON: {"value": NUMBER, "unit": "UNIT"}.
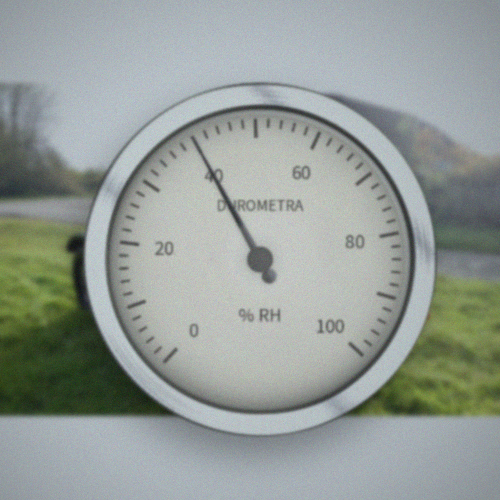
{"value": 40, "unit": "%"}
